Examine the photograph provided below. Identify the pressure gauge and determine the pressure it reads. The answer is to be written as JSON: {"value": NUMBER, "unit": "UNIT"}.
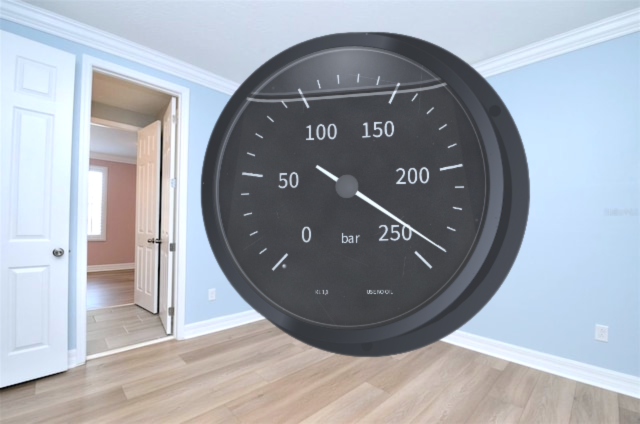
{"value": 240, "unit": "bar"}
